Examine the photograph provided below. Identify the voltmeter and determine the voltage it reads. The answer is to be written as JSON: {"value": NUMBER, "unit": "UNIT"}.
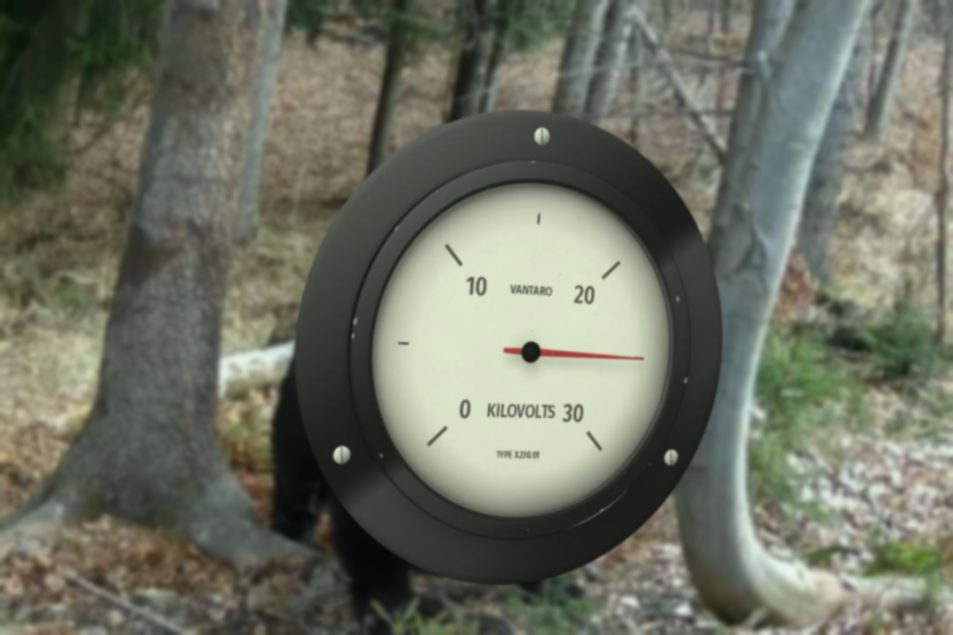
{"value": 25, "unit": "kV"}
